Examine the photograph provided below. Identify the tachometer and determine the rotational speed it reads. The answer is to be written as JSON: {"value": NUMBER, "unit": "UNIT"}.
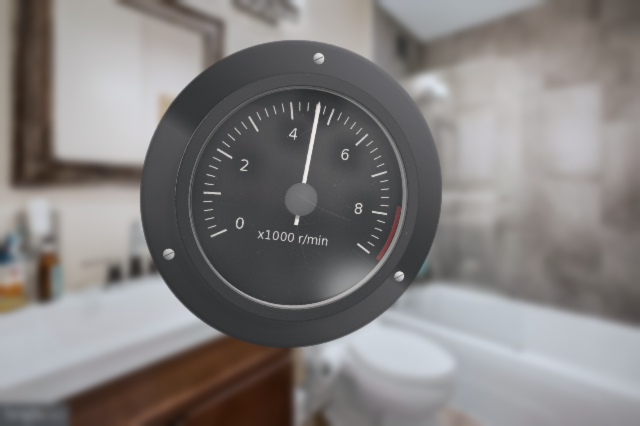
{"value": 4600, "unit": "rpm"}
